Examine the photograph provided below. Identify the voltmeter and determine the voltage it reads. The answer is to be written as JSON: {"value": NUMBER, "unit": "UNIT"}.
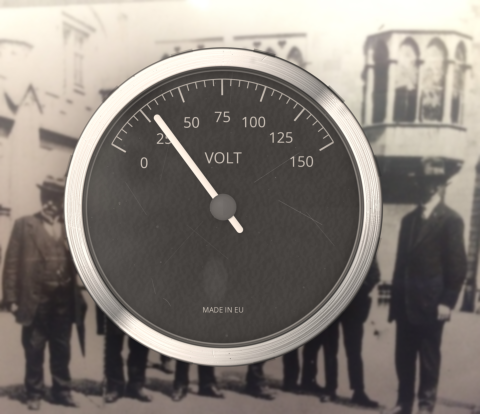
{"value": 30, "unit": "V"}
